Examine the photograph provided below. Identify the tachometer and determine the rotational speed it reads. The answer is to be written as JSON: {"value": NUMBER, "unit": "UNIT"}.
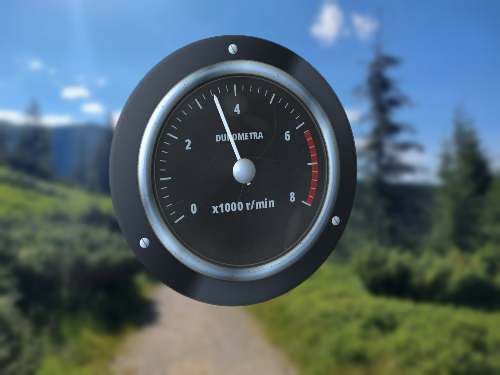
{"value": 3400, "unit": "rpm"}
